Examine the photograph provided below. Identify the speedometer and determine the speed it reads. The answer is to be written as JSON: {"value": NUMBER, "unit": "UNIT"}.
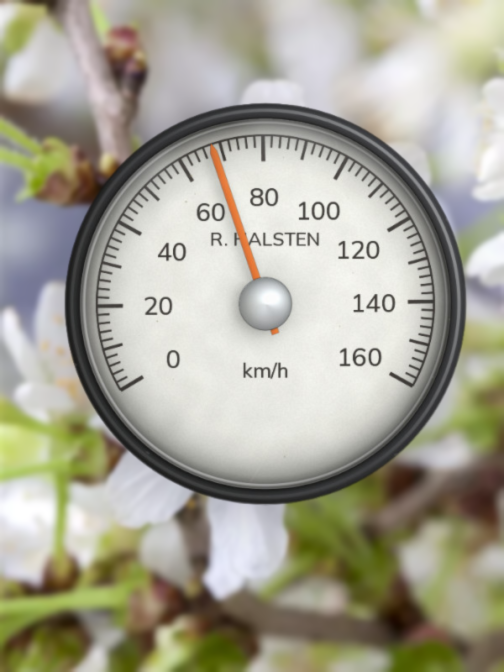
{"value": 68, "unit": "km/h"}
